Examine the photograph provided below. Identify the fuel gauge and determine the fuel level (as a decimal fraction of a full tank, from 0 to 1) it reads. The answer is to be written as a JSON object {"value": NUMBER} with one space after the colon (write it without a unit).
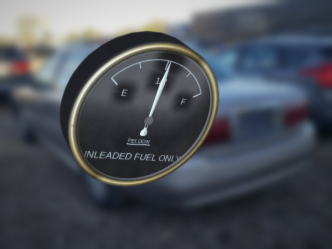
{"value": 0.5}
